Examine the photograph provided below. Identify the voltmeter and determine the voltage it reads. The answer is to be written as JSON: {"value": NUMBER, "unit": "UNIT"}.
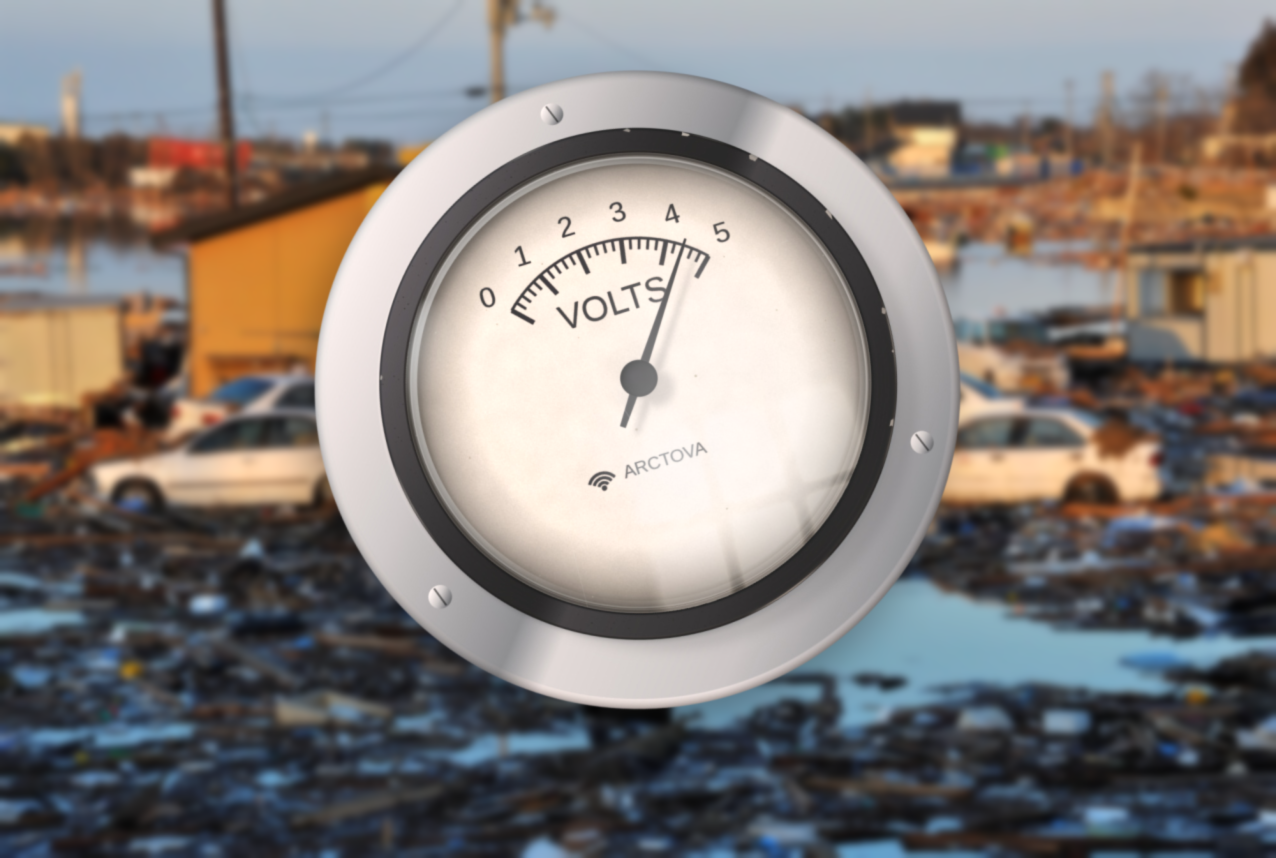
{"value": 4.4, "unit": "V"}
